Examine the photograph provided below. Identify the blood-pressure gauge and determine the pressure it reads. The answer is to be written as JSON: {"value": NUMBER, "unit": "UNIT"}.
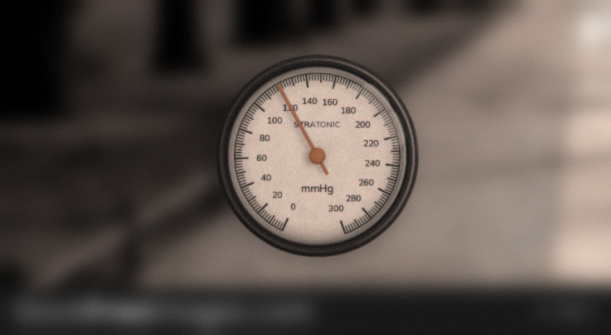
{"value": 120, "unit": "mmHg"}
